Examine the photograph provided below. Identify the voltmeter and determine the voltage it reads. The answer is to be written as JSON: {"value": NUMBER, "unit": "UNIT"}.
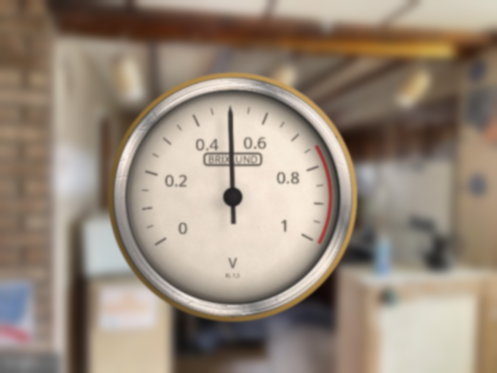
{"value": 0.5, "unit": "V"}
